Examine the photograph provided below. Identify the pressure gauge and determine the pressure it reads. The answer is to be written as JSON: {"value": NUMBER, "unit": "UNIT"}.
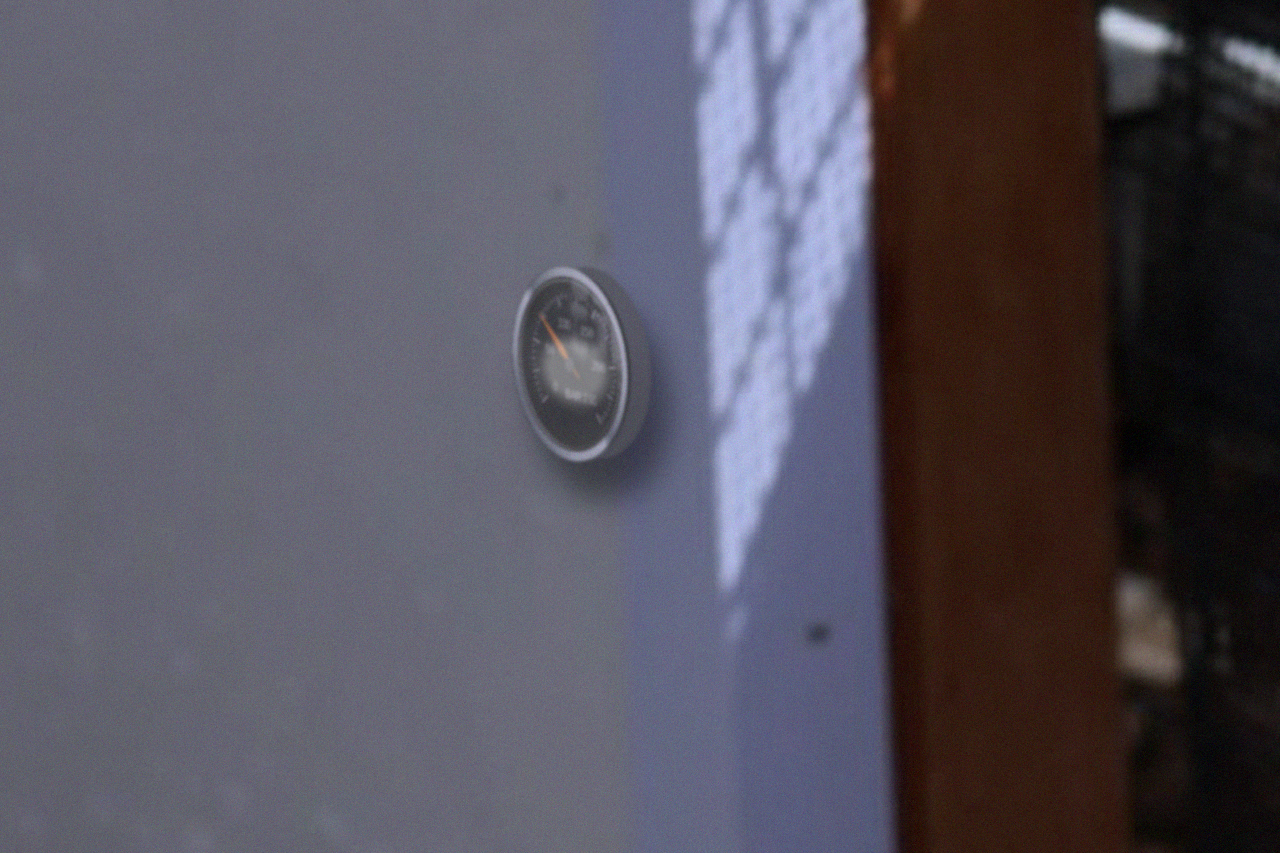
{"value": 75, "unit": "bar"}
